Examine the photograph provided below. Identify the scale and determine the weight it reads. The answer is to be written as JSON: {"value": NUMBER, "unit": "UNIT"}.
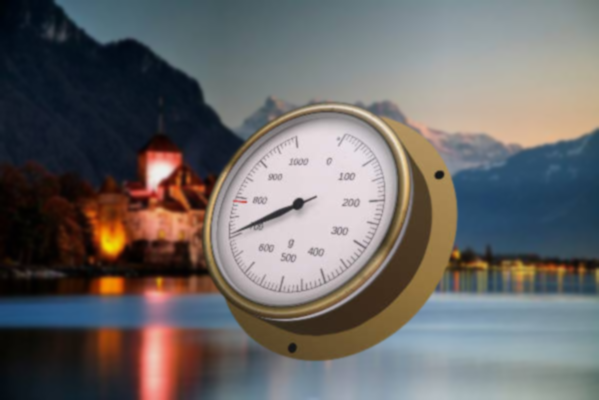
{"value": 700, "unit": "g"}
